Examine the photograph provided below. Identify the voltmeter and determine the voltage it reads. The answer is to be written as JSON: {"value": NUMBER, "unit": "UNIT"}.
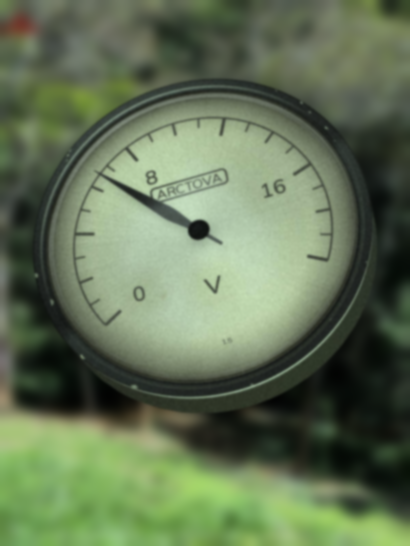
{"value": 6.5, "unit": "V"}
